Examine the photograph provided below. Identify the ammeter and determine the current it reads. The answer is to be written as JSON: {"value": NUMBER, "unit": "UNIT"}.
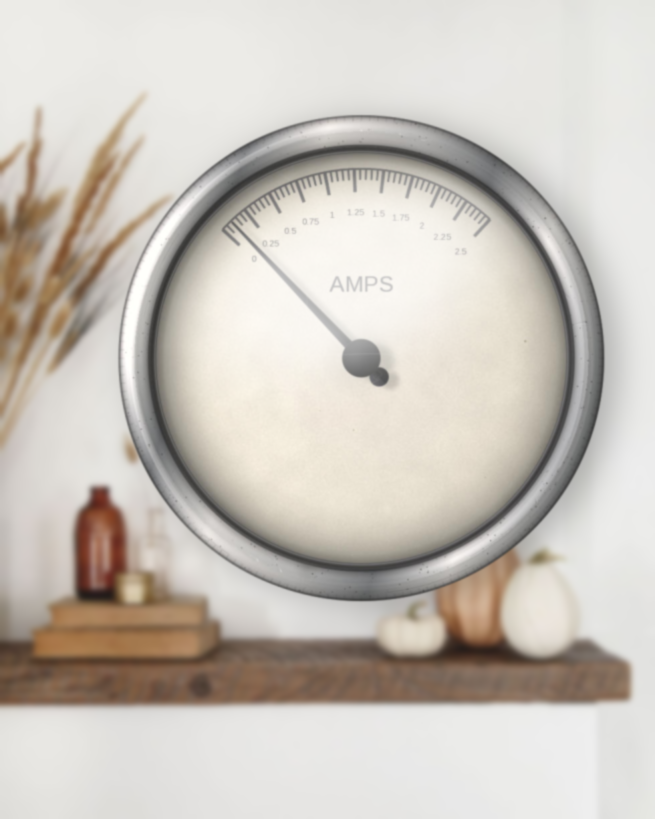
{"value": 0.1, "unit": "A"}
